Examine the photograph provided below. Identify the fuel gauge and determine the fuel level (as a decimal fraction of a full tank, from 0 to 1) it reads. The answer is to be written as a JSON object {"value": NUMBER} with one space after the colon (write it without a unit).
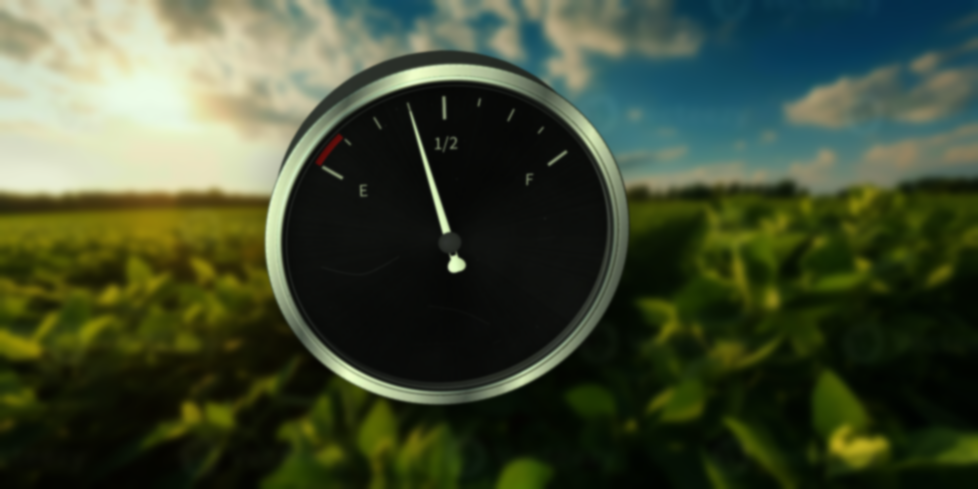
{"value": 0.375}
